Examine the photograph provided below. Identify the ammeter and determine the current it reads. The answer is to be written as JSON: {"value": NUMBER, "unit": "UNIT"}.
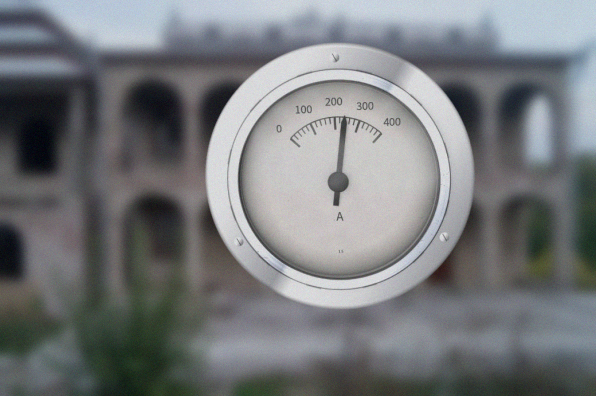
{"value": 240, "unit": "A"}
